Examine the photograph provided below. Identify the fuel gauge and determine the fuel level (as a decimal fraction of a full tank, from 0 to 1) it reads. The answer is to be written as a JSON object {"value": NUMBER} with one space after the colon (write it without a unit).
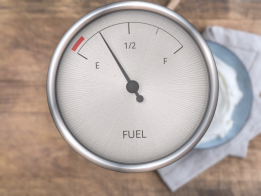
{"value": 0.25}
